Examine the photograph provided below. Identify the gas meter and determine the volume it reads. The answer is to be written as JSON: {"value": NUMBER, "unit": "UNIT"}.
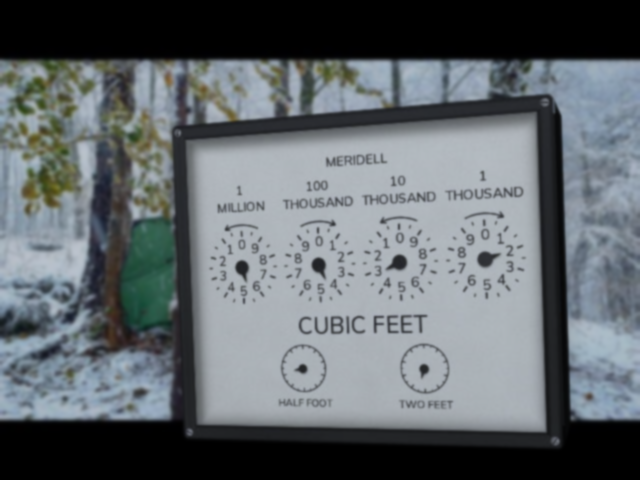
{"value": 543200, "unit": "ft³"}
